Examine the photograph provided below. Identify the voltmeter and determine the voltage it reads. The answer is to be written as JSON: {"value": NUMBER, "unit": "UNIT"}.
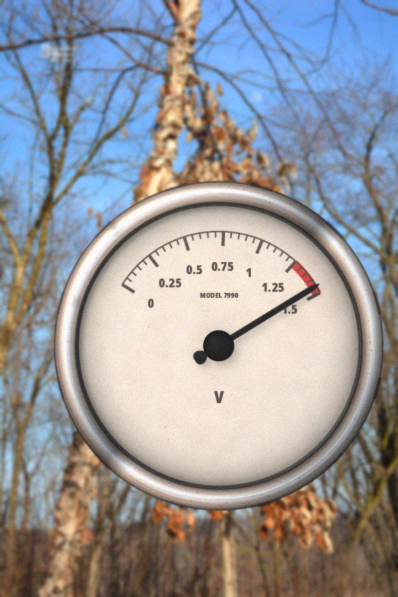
{"value": 1.45, "unit": "V"}
